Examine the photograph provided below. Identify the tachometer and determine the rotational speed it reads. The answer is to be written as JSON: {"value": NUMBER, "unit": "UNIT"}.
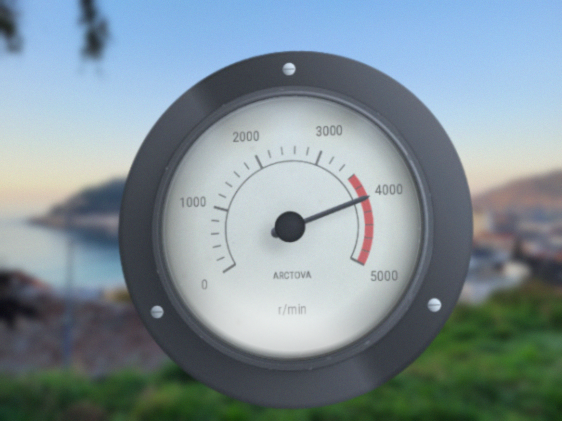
{"value": 4000, "unit": "rpm"}
